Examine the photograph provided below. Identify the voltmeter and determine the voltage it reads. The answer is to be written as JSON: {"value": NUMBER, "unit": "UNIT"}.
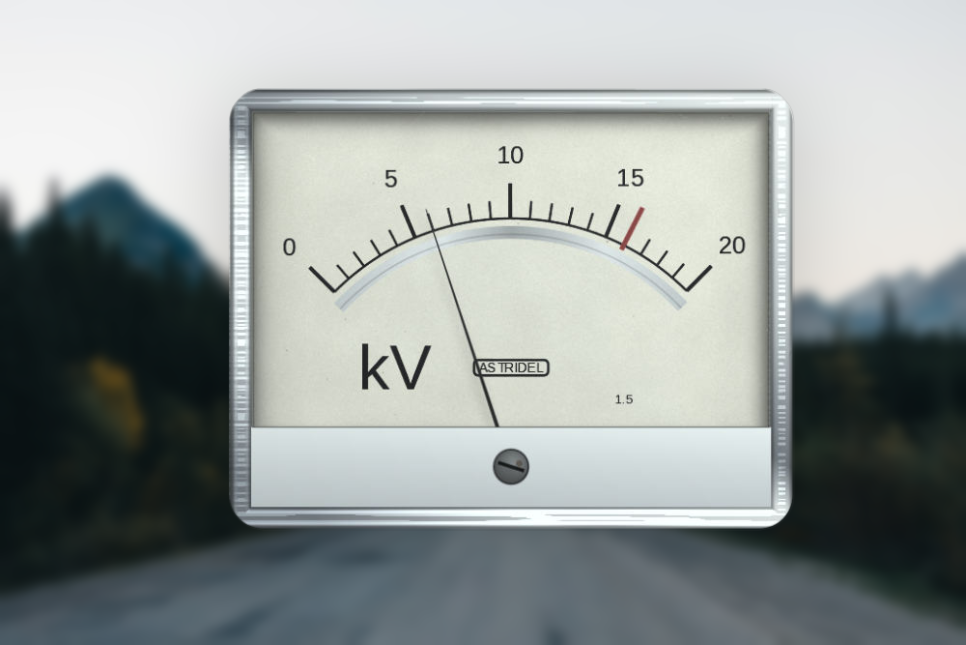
{"value": 6, "unit": "kV"}
